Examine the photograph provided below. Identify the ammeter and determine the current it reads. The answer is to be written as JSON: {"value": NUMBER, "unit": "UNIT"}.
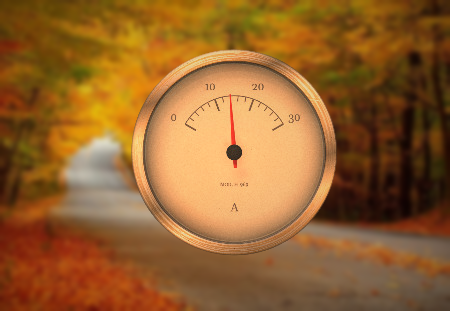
{"value": 14, "unit": "A"}
